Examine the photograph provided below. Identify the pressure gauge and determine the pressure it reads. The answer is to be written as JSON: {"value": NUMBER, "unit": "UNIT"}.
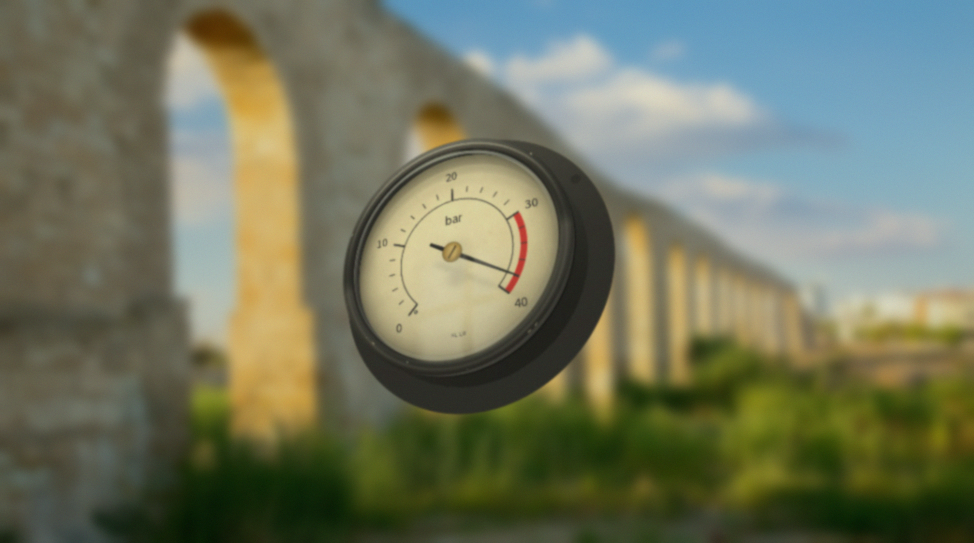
{"value": 38, "unit": "bar"}
